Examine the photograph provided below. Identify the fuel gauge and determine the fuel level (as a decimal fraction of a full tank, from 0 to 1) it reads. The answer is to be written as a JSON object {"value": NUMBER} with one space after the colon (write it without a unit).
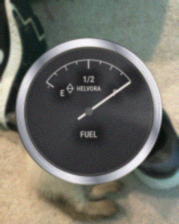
{"value": 1}
